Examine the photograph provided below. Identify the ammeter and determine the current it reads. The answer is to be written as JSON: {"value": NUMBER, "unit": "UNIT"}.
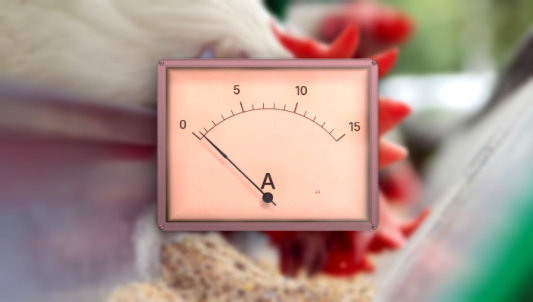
{"value": 0.5, "unit": "A"}
